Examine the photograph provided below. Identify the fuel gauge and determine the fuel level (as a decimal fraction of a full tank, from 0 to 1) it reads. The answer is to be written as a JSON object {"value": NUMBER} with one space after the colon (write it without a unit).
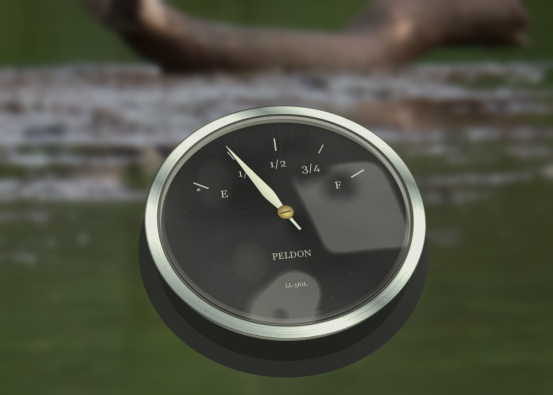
{"value": 0.25}
